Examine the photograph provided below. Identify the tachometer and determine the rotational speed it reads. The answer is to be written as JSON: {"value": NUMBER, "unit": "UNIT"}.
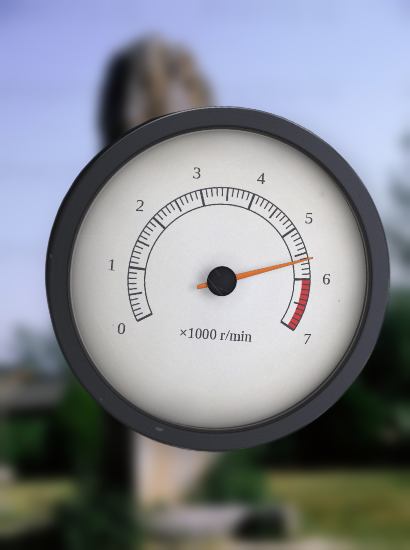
{"value": 5600, "unit": "rpm"}
